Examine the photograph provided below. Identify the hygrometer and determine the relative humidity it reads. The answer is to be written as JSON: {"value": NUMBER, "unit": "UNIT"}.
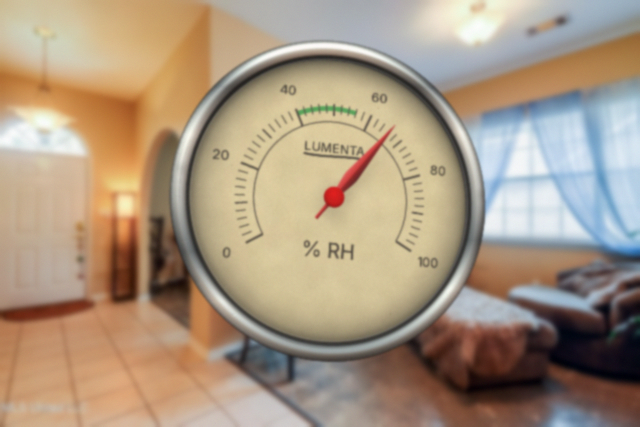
{"value": 66, "unit": "%"}
